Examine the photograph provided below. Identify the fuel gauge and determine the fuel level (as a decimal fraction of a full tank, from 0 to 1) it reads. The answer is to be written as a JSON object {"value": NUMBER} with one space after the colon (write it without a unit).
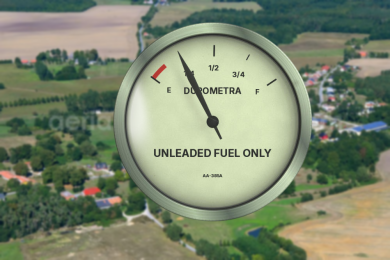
{"value": 0.25}
